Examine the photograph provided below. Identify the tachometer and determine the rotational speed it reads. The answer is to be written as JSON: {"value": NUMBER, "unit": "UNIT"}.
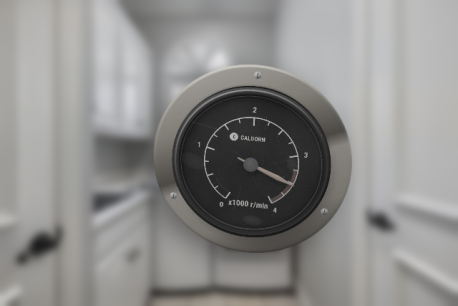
{"value": 3500, "unit": "rpm"}
